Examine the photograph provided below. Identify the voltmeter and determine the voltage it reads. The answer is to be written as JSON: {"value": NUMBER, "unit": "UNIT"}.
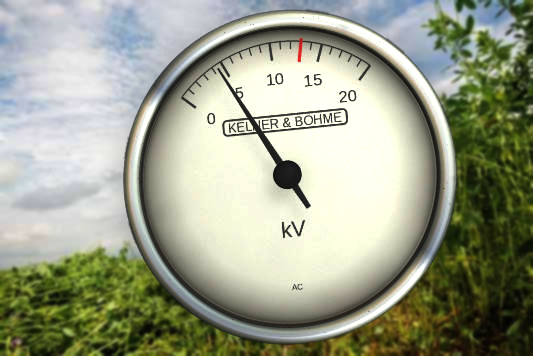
{"value": 4.5, "unit": "kV"}
